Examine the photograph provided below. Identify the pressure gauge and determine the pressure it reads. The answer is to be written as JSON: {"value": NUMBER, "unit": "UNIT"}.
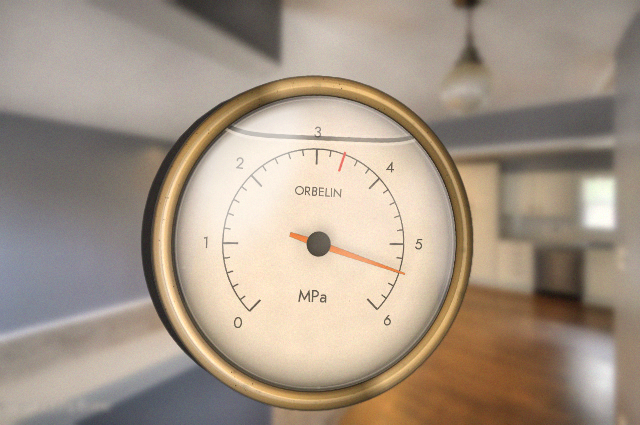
{"value": 5.4, "unit": "MPa"}
